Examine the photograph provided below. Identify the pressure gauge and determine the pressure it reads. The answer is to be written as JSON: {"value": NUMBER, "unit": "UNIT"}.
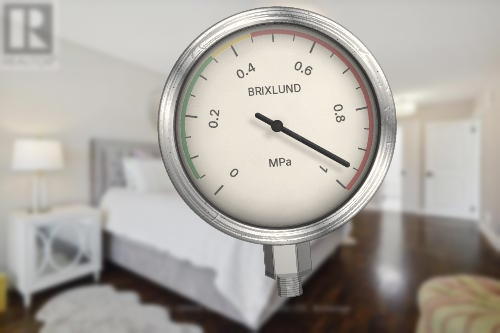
{"value": 0.95, "unit": "MPa"}
